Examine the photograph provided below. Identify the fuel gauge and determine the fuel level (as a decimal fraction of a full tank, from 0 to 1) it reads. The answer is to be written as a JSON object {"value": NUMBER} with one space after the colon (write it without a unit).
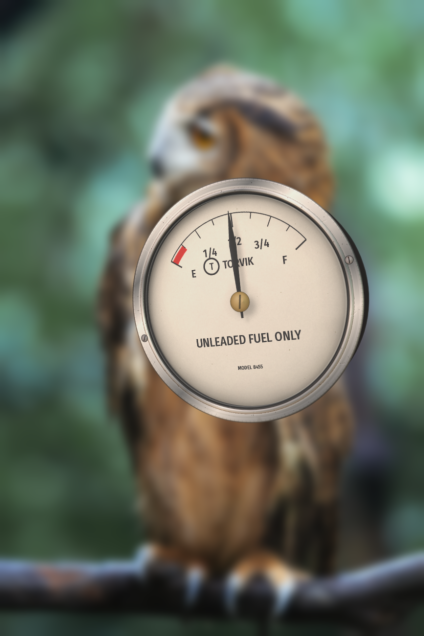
{"value": 0.5}
